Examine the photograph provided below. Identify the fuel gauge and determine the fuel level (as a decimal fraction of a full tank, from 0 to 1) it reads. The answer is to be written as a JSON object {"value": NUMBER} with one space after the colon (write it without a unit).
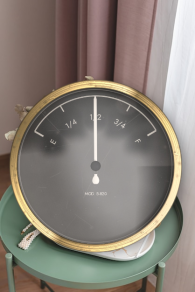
{"value": 0.5}
